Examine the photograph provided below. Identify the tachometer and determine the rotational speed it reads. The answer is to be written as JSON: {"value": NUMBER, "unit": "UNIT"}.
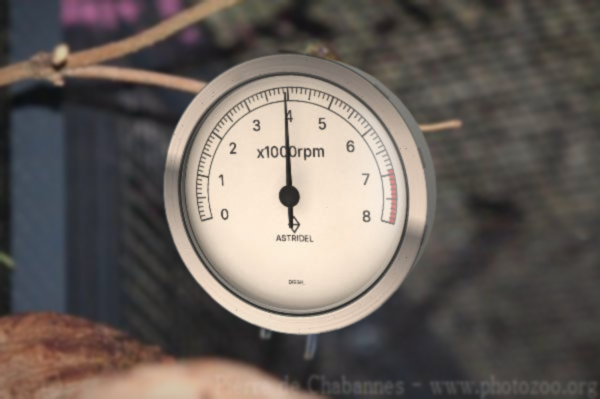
{"value": 4000, "unit": "rpm"}
